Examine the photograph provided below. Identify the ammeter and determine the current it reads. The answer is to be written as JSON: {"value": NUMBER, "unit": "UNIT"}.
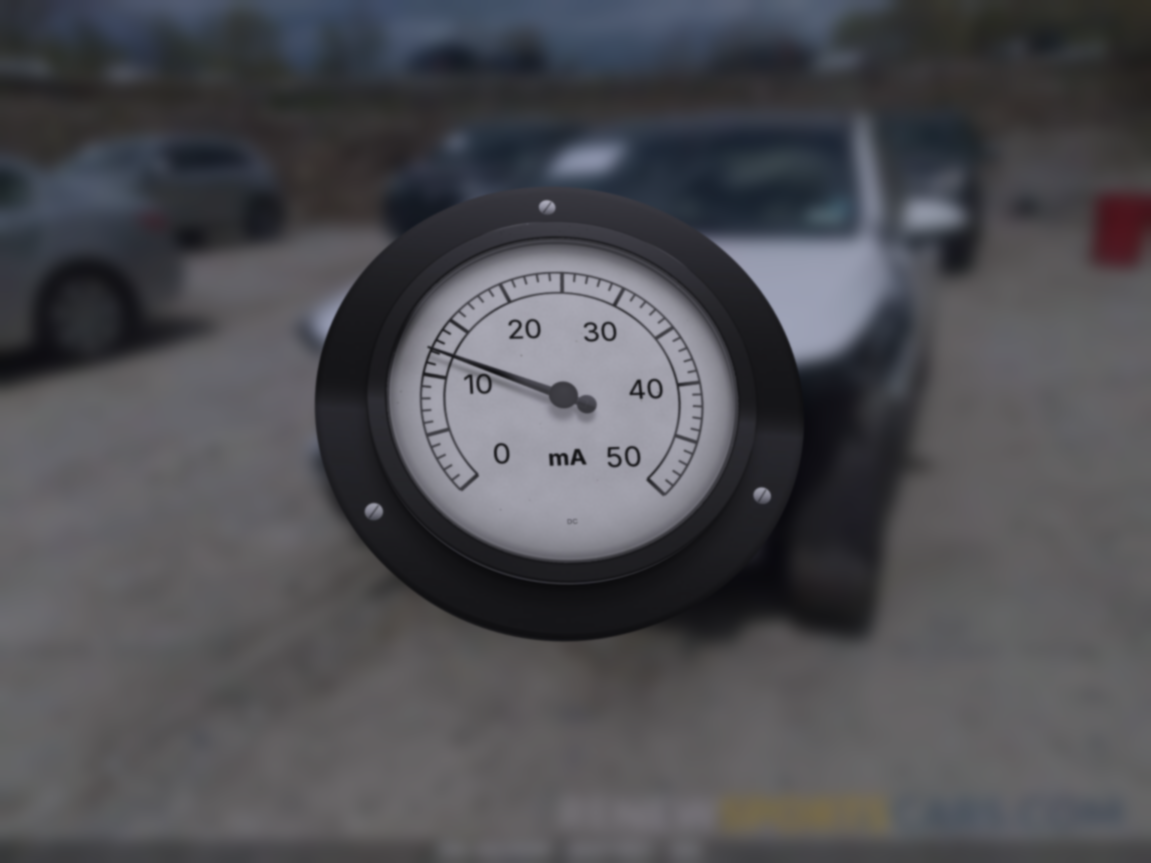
{"value": 12, "unit": "mA"}
